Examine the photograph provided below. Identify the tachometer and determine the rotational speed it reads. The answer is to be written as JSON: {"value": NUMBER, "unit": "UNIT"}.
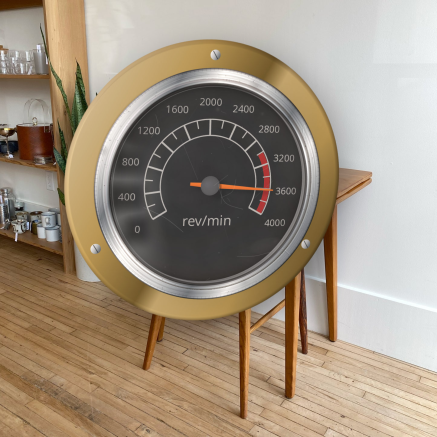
{"value": 3600, "unit": "rpm"}
